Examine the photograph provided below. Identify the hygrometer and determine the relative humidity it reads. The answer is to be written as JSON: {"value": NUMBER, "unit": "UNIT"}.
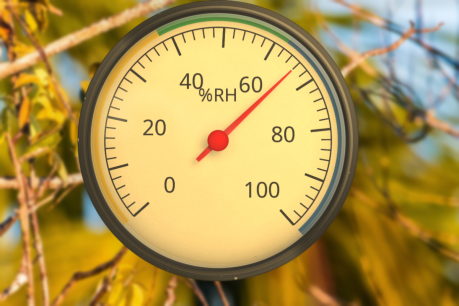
{"value": 66, "unit": "%"}
